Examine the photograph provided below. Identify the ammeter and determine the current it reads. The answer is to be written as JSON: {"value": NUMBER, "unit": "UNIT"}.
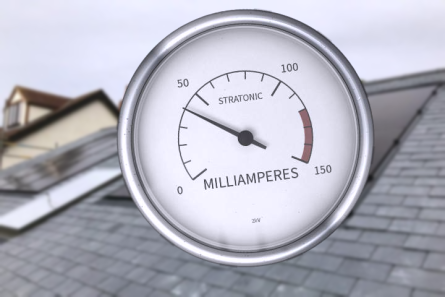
{"value": 40, "unit": "mA"}
